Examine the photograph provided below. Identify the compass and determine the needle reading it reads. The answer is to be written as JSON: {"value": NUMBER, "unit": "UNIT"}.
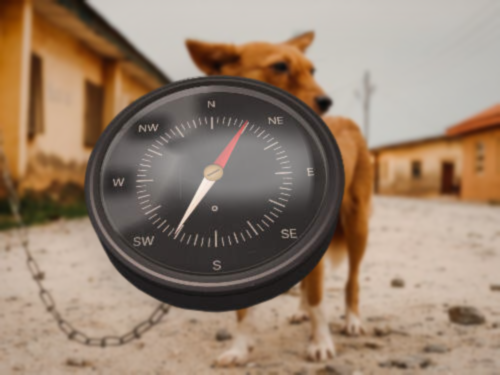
{"value": 30, "unit": "°"}
